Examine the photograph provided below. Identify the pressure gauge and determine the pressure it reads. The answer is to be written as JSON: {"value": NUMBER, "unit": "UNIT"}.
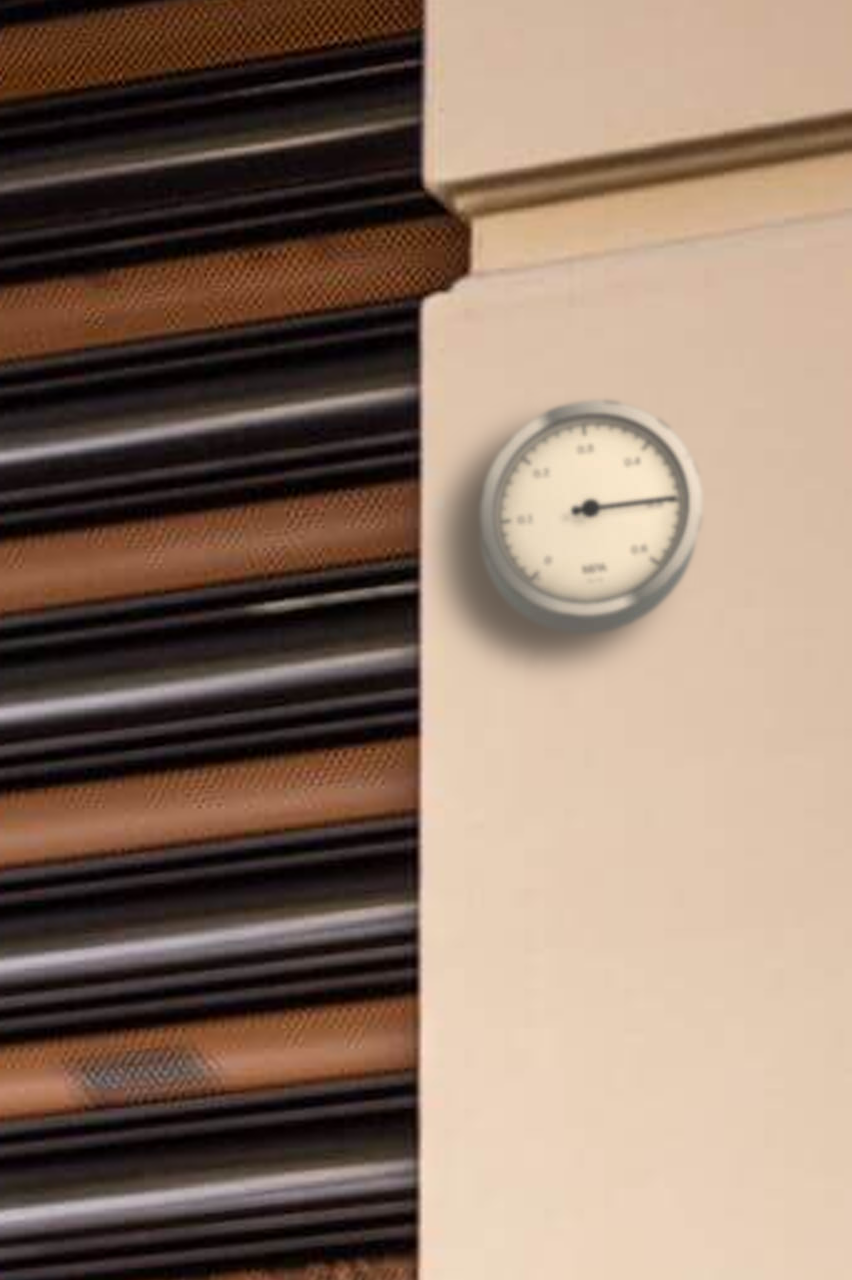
{"value": 0.5, "unit": "MPa"}
